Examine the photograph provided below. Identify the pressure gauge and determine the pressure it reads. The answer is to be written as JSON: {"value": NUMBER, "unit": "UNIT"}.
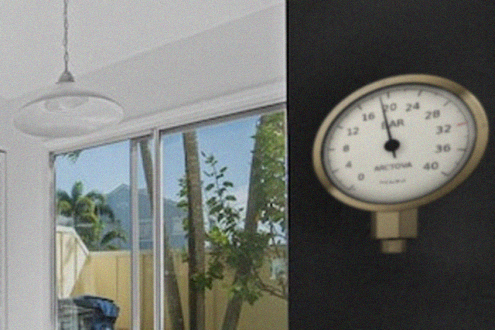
{"value": 19, "unit": "bar"}
